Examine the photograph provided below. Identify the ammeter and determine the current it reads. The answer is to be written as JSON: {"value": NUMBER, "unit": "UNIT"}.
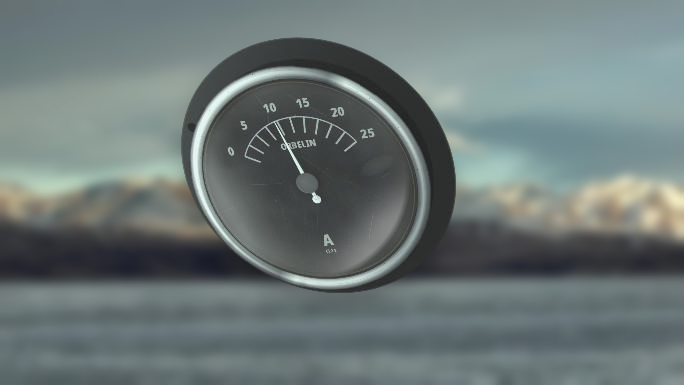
{"value": 10, "unit": "A"}
